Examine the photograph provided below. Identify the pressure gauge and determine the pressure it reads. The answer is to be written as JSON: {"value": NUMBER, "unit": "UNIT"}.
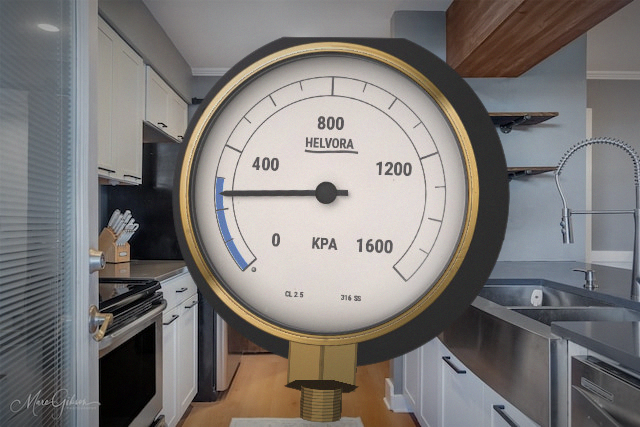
{"value": 250, "unit": "kPa"}
